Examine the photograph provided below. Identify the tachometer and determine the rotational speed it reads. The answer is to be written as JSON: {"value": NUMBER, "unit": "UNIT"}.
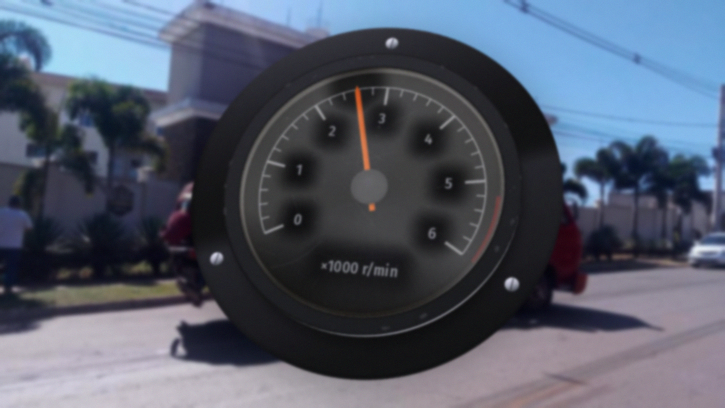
{"value": 2600, "unit": "rpm"}
